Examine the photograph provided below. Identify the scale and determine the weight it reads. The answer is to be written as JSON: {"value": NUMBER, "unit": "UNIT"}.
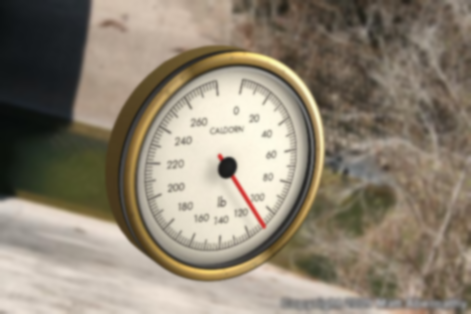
{"value": 110, "unit": "lb"}
